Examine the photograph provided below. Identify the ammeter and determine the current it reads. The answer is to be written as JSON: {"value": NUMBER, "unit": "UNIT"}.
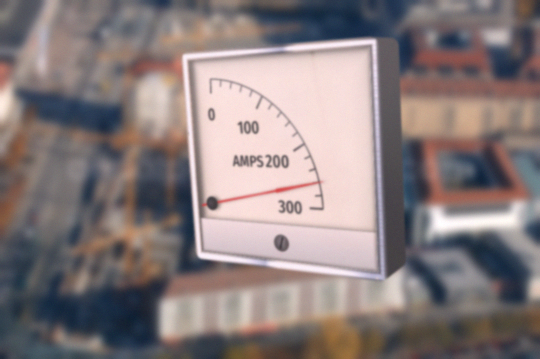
{"value": 260, "unit": "A"}
